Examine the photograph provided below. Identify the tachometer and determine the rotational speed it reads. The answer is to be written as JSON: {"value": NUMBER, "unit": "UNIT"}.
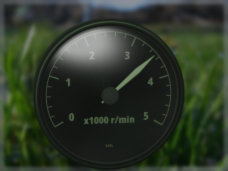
{"value": 3500, "unit": "rpm"}
